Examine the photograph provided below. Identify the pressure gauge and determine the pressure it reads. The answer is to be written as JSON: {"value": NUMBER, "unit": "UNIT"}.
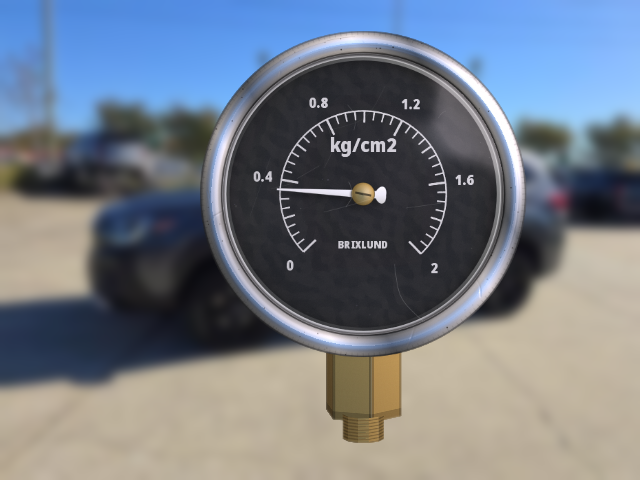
{"value": 0.35, "unit": "kg/cm²"}
